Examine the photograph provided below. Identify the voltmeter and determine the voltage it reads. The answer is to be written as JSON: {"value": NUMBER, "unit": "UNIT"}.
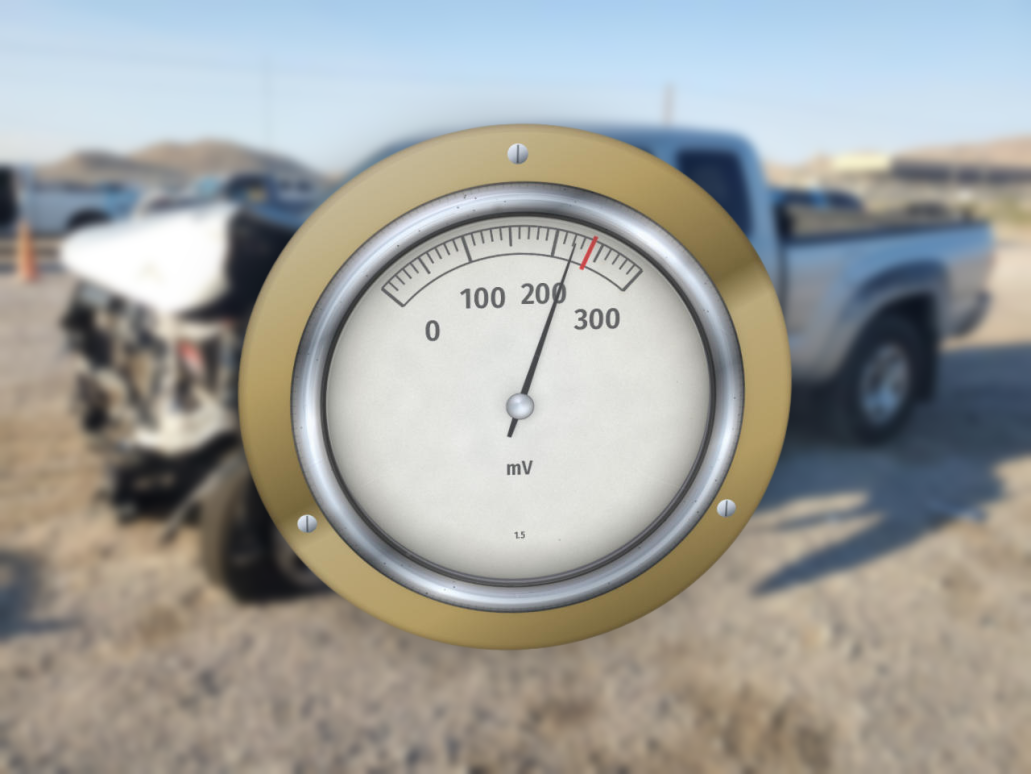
{"value": 220, "unit": "mV"}
